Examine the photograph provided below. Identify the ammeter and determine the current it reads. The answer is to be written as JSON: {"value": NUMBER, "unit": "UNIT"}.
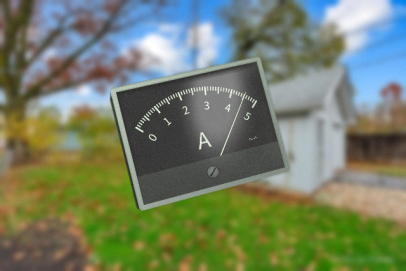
{"value": 4.5, "unit": "A"}
